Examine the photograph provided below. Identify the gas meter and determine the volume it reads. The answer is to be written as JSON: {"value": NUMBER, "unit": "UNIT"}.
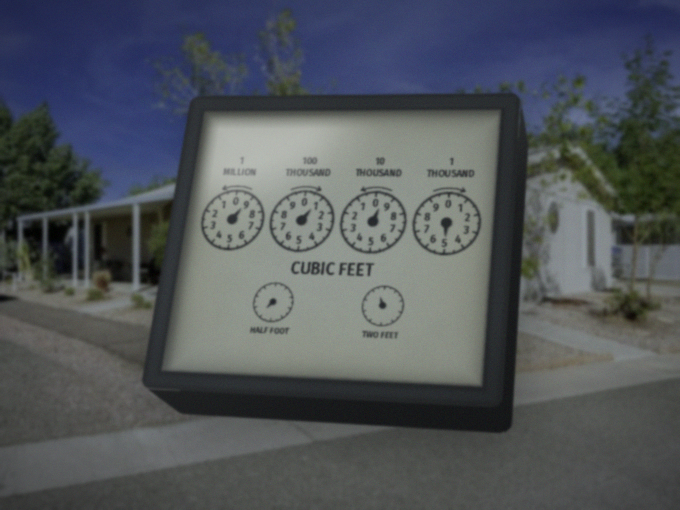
{"value": 909500, "unit": "ft³"}
